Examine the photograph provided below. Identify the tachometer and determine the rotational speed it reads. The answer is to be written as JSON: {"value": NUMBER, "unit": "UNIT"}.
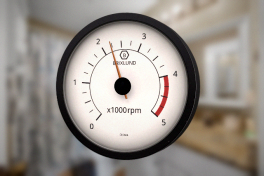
{"value": 2250, "unit": "rpm"}
